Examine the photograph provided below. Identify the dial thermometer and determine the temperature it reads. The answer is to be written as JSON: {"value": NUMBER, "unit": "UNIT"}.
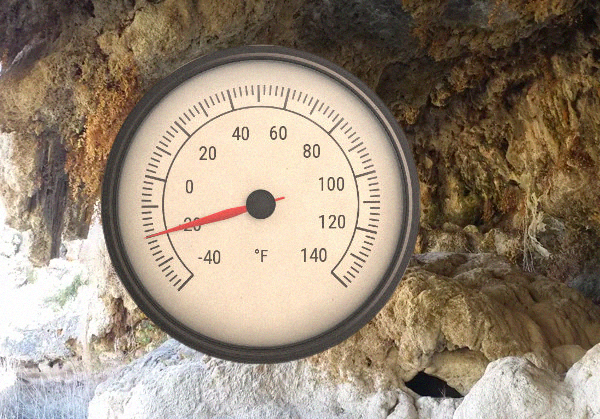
{"value": -20, "unit": "°F"}
